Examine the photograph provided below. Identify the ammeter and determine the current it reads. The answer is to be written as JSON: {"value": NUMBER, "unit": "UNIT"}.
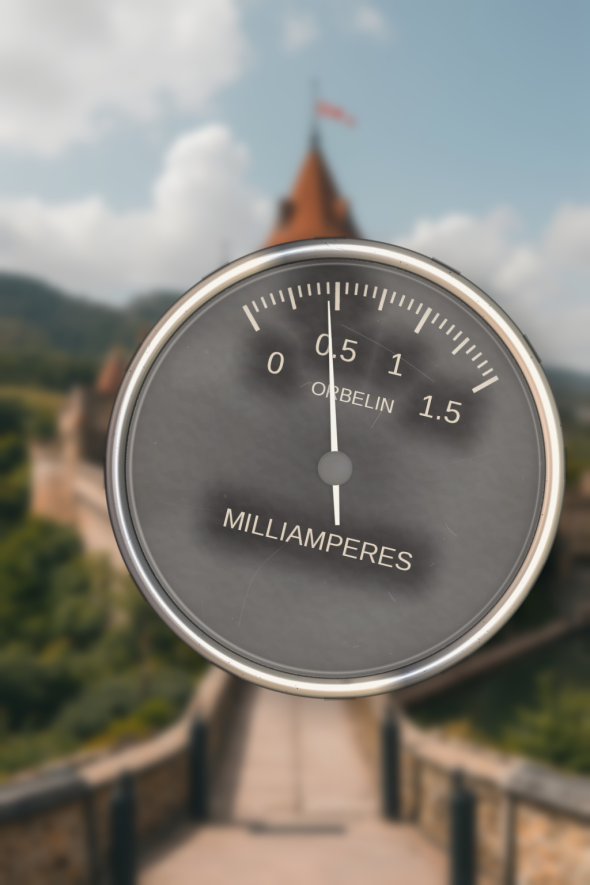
{"value": 0.45, "unit": "mA"}
